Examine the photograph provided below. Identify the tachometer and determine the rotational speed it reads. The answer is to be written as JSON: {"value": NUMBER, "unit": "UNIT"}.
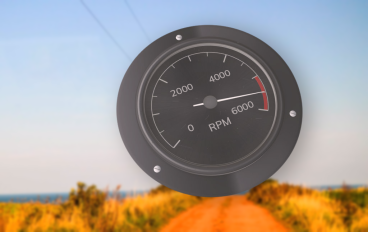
{"value": 5500, "unit": "rpm"}
